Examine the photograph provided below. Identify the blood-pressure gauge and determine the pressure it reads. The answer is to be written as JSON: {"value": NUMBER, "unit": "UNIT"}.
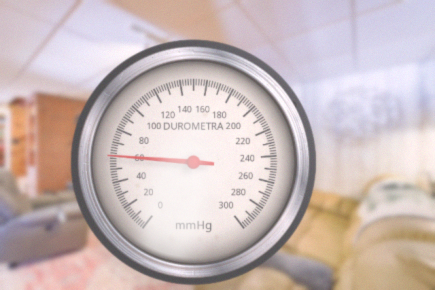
{"value": 60, "unit": "mmHg"}
